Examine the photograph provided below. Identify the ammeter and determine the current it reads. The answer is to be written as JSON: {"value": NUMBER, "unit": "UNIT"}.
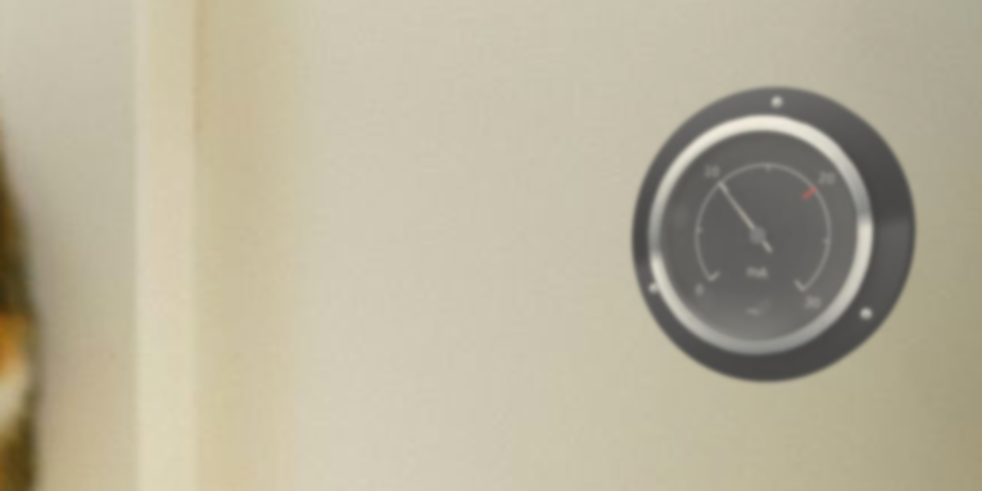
{"value": 10, "unit": "mA"}
